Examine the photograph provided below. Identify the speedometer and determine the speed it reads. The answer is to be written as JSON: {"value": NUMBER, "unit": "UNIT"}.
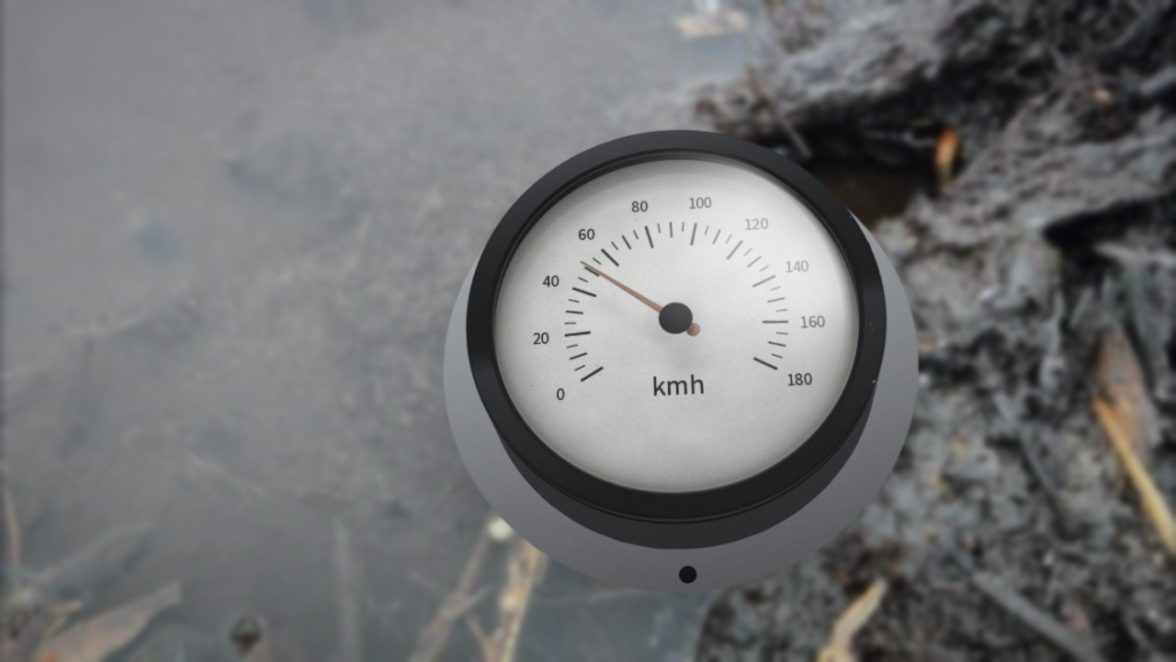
{"value": 50, "unit": "km/h"}
